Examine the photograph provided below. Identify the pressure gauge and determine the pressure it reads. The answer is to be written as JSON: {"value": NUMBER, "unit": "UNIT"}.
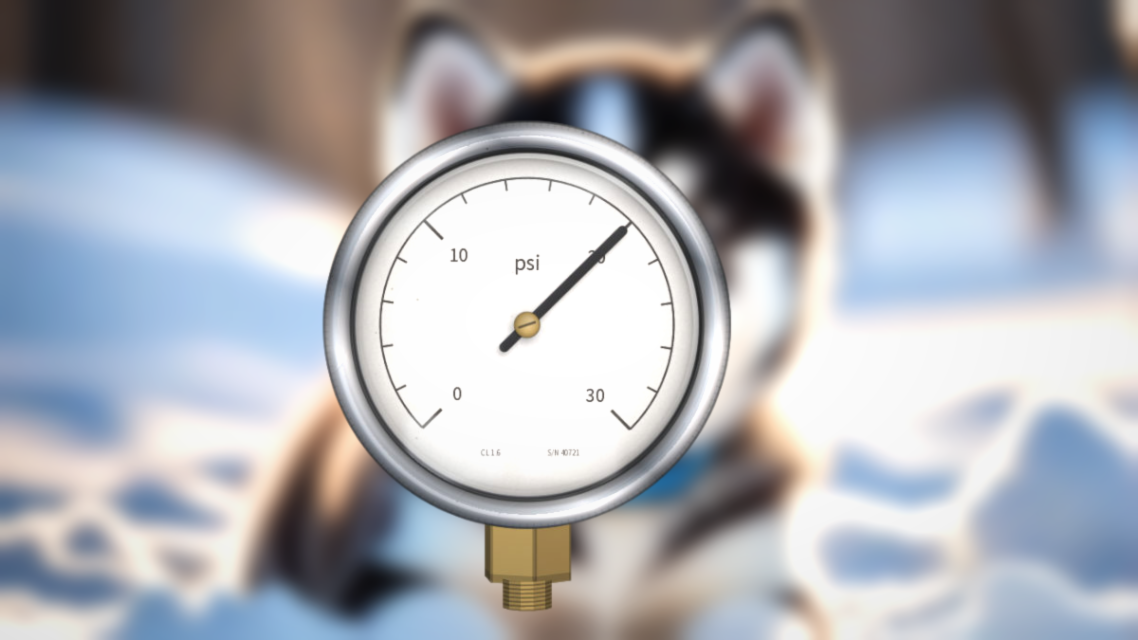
{"value": 20, "unit": "psi"}
